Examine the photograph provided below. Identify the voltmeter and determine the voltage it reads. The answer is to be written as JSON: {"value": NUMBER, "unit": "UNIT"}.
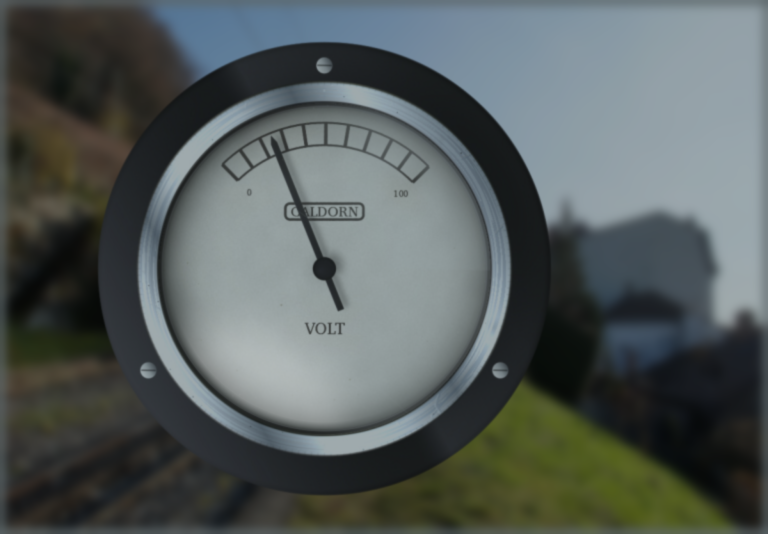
{"value": 25, "unit": "V"}
